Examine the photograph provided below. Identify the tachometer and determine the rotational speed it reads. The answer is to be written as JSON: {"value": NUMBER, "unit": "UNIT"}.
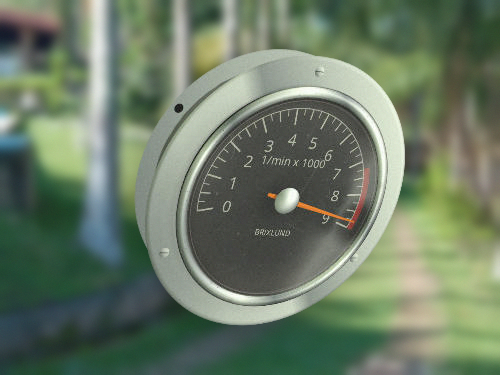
{"value": 8750, "unit": "rpm"}
